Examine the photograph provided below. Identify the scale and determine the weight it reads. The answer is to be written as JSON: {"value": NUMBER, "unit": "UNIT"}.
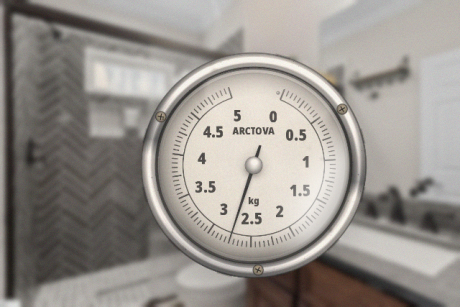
{"value": 2.75, "unit": "kg"}
